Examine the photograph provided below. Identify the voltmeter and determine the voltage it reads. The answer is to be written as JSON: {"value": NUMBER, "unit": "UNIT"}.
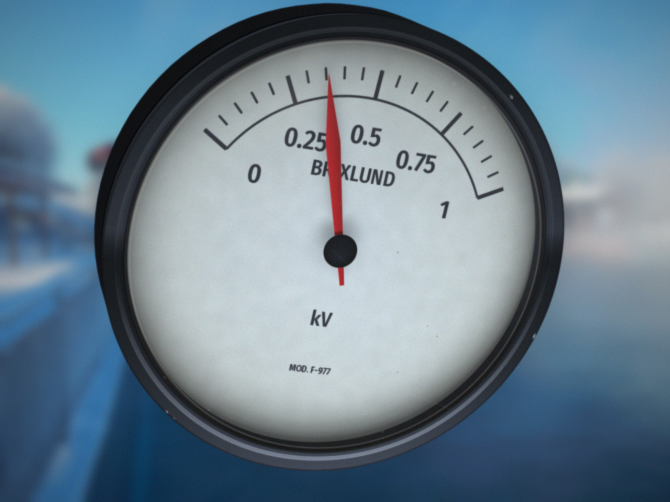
{"value": 0.35, "unit": "kV"}
